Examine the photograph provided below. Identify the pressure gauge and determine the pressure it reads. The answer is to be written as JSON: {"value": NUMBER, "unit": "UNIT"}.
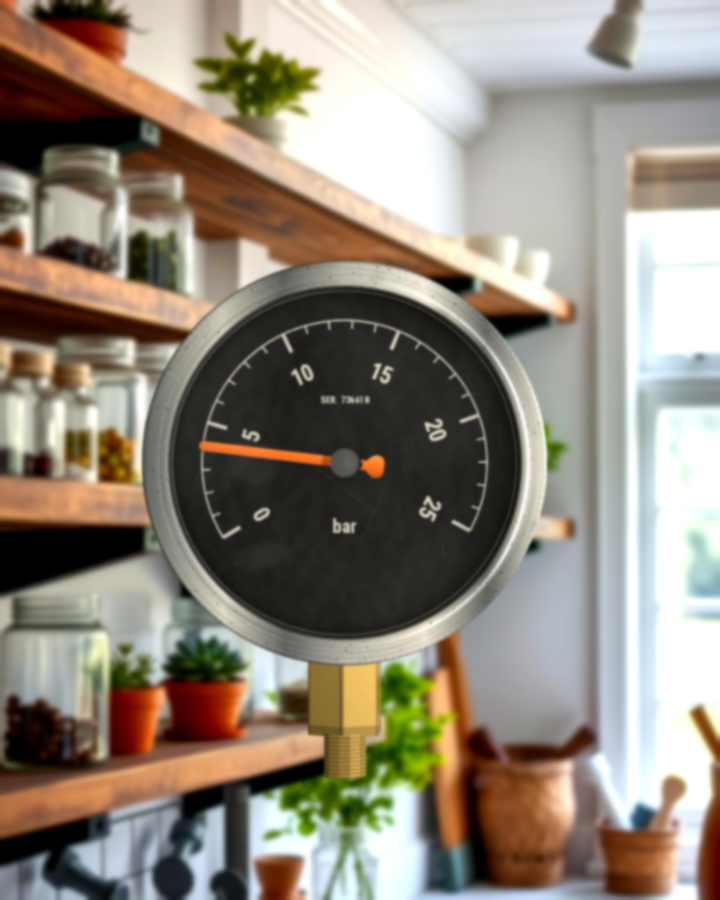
{"value": 4, "unit": "bar"}
